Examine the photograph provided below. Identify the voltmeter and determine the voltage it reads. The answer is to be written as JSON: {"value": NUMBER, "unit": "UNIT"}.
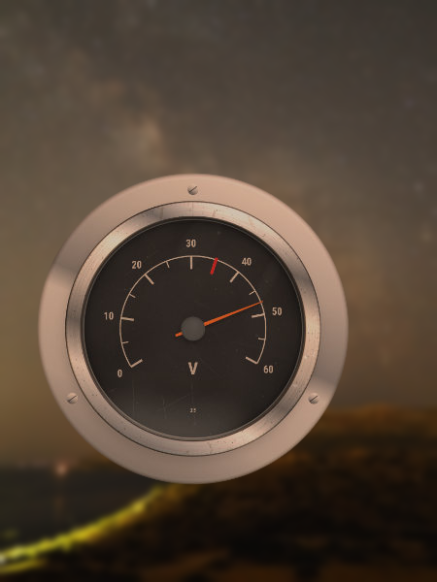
{"value": 47.5, "unit": "V"}
